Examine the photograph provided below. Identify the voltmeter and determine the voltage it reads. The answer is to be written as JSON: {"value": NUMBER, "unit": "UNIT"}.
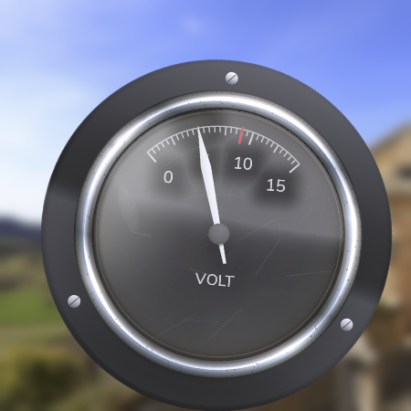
{"value": 5, "unit": "V"}
